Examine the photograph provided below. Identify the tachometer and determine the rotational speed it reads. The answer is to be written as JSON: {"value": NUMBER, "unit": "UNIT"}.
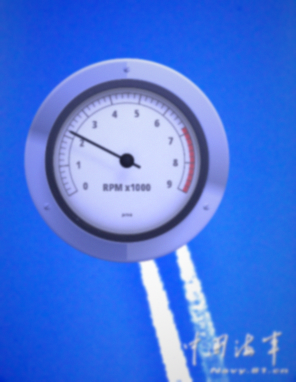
{"value": 2200, "unit": "rpm"}
